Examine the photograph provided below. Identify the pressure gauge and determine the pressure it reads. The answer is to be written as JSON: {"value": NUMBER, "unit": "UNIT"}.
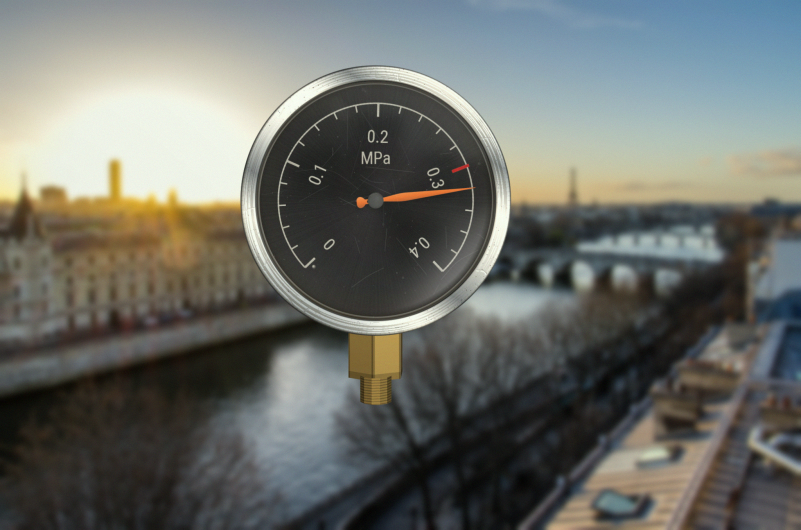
{"value": 0.32, "unit": "MPa"}
